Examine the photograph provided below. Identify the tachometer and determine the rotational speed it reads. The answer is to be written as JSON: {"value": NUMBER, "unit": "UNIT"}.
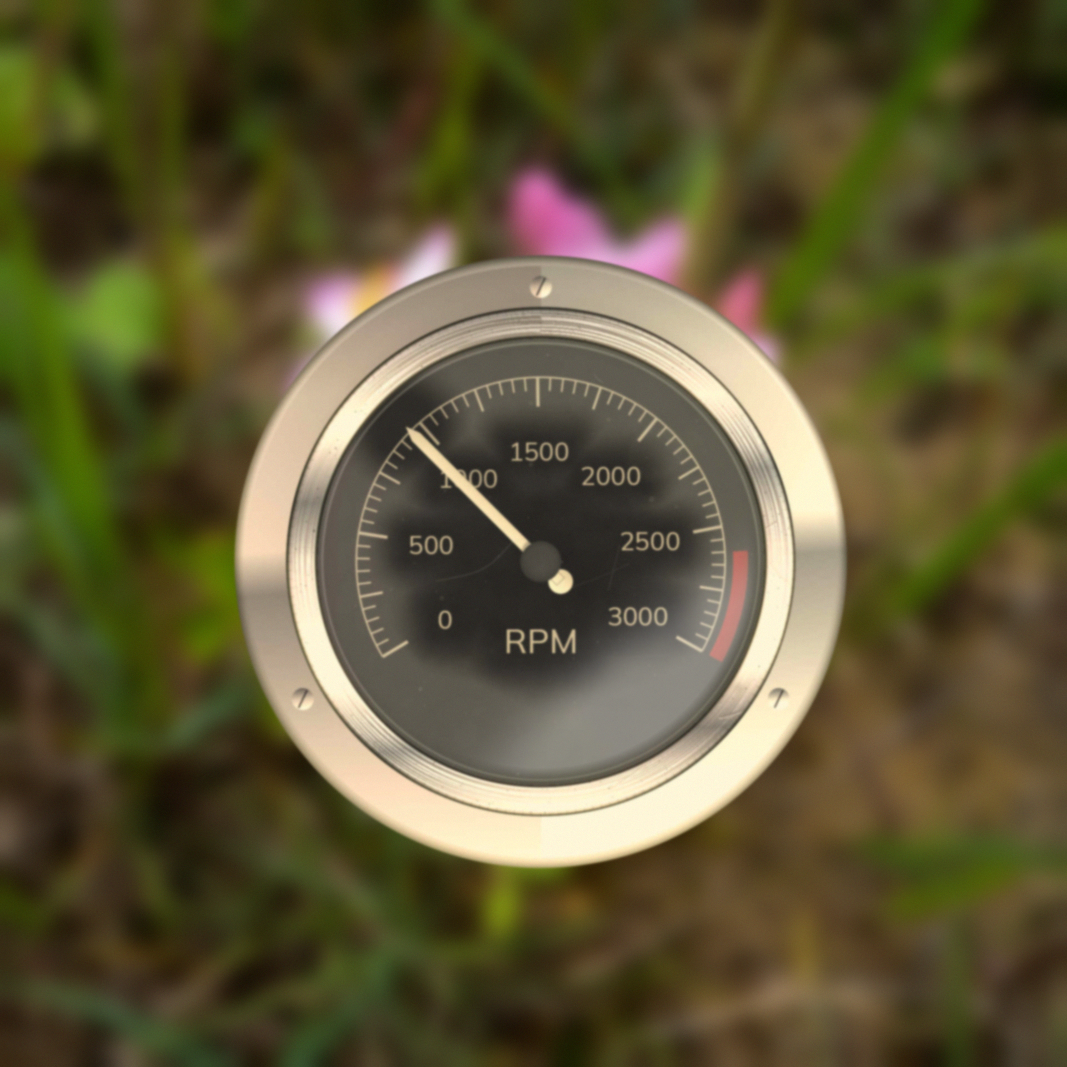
{"value": 950, "unit": "rpm"}
